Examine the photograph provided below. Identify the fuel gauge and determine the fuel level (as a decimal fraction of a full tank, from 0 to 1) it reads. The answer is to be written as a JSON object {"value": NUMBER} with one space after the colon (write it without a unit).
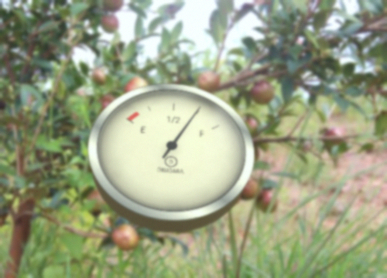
{"value": 0.75}
